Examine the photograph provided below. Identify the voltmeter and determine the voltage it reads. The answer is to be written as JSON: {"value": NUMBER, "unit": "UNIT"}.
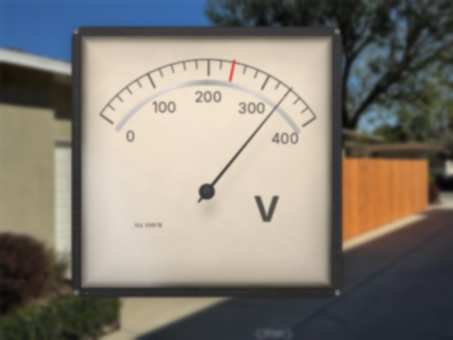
{"value": 340, "unit": "V"}
